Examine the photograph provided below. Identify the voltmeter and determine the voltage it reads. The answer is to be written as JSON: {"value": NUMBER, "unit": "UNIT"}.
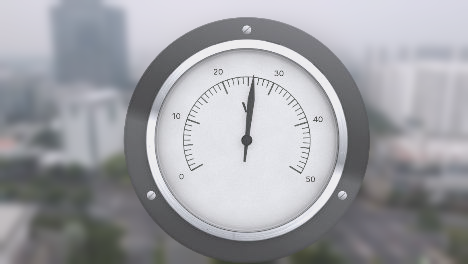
{"value": 26, "unit": "V"}
